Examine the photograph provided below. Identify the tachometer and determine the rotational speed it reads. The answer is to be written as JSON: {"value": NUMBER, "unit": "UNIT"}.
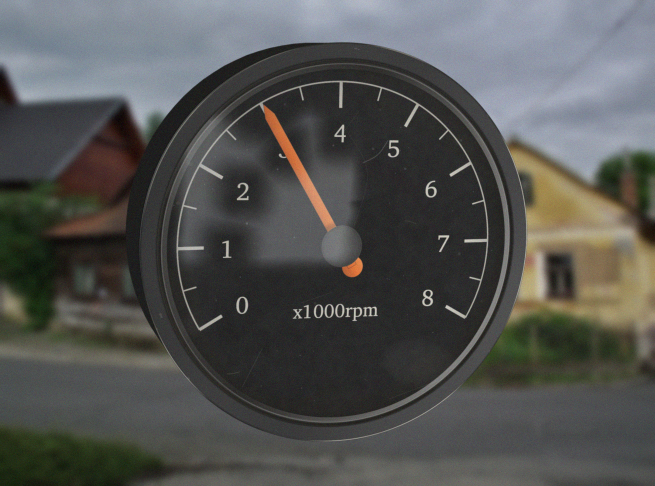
{"value": 3000, "unit": "rpm"}
